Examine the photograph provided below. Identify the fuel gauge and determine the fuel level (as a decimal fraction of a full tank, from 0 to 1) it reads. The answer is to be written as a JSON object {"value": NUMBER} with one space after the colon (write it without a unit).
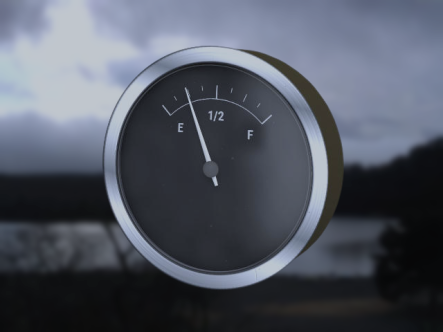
{"value": 0.25}
